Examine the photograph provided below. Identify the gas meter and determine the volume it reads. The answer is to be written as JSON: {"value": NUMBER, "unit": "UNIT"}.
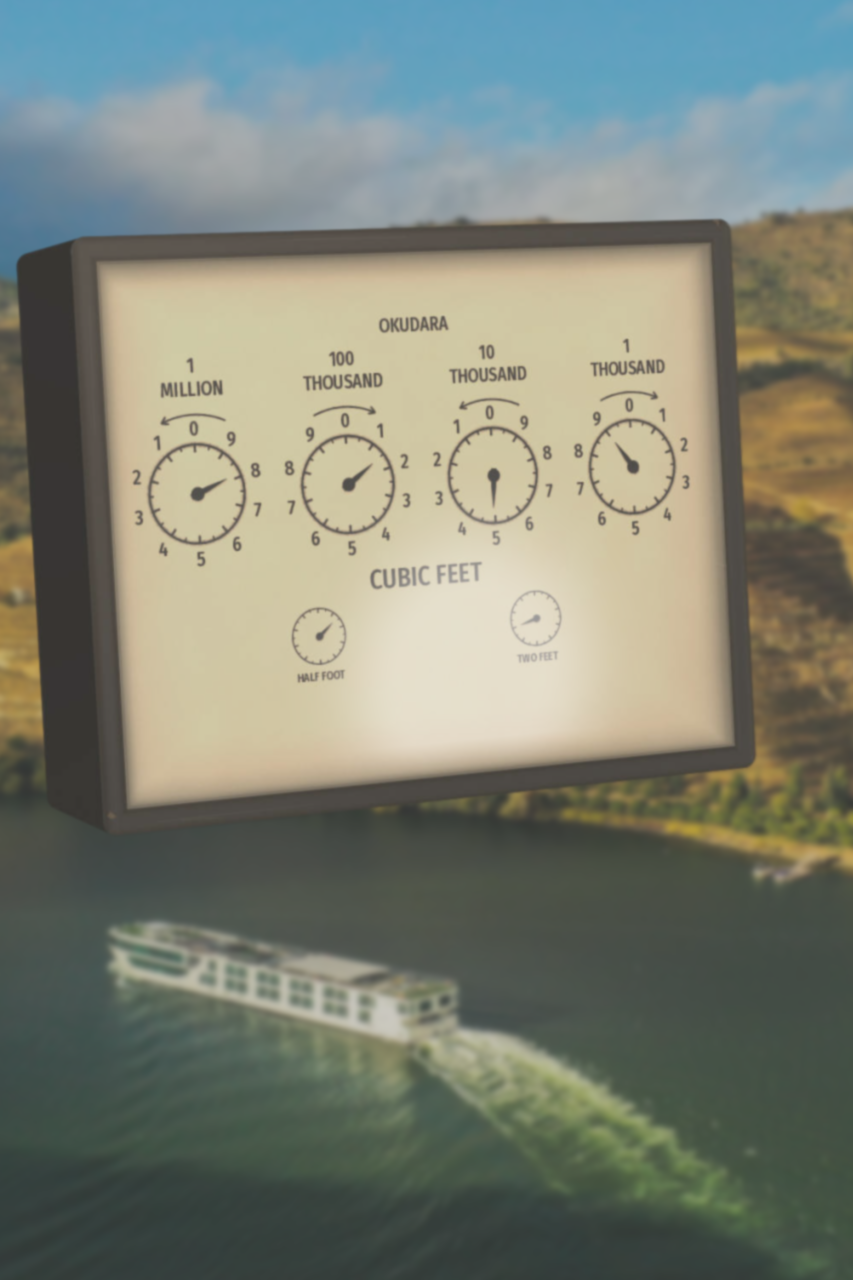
{"value": 814900, "unit": "ft³"}
